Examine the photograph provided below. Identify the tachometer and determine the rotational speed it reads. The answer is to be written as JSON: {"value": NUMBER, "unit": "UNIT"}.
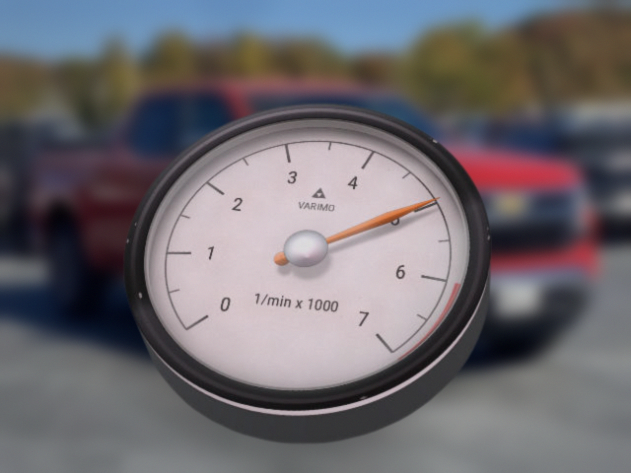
{"value": 5000, "unit": "rpm"}
